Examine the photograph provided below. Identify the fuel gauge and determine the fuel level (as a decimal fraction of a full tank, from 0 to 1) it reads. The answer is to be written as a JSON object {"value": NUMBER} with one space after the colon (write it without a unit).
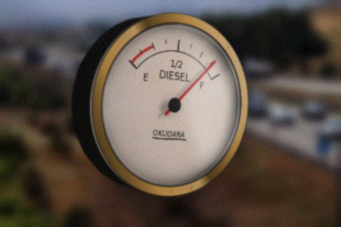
{"value": 0.875}
